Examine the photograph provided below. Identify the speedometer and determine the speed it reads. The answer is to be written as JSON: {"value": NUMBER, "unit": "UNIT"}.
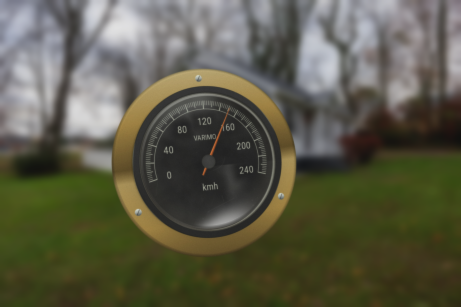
{"value": 150, "unit": "km/h"}
